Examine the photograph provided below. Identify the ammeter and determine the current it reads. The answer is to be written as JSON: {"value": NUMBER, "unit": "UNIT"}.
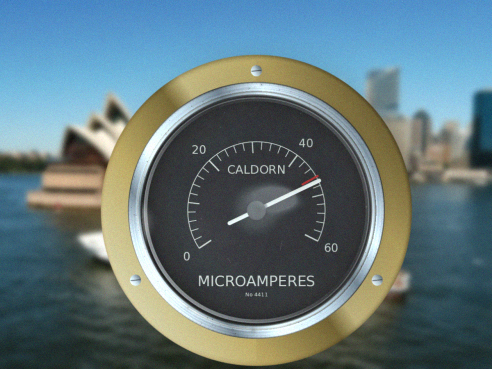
{"value": 47, "unit": "µA"}
